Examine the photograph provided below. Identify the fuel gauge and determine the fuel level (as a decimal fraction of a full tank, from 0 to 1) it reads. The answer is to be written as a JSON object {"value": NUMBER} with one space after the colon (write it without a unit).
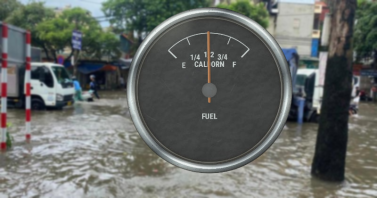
{"value": 0.5}
